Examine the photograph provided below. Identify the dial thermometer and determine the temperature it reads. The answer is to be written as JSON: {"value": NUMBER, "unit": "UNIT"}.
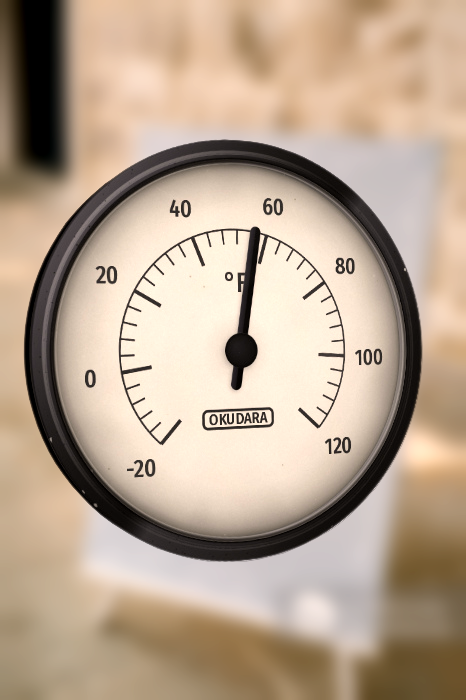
{"value": 56, "unit": "°F"}
